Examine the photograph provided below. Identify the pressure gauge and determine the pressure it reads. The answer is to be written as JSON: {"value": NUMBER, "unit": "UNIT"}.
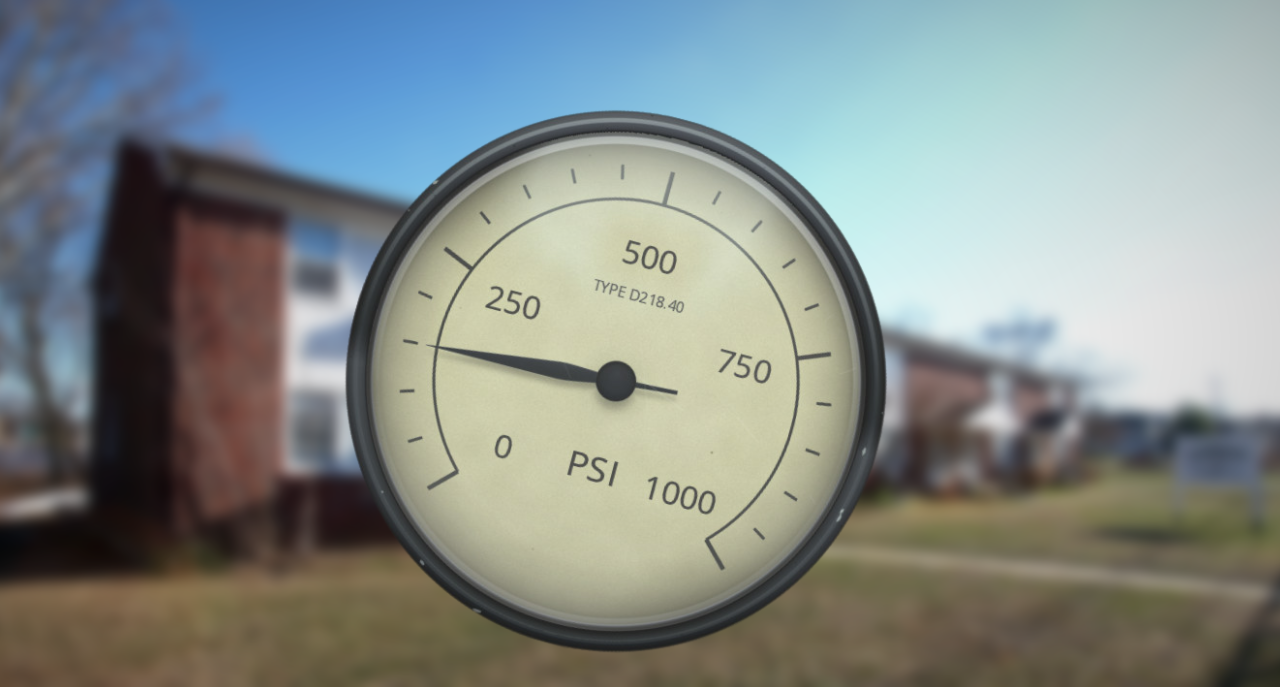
{"value": 150, "unit": "psi"}
